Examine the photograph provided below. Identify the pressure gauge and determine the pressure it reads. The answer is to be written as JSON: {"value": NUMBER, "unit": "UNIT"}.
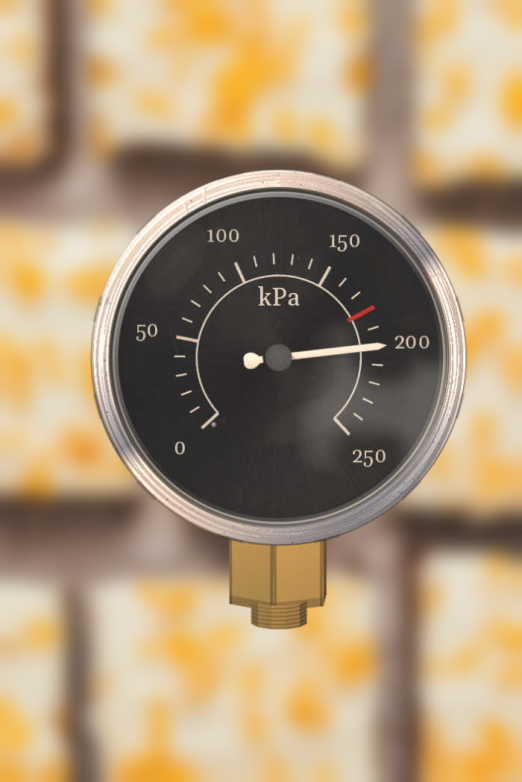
{"value": 200, "unit": "kPa"}
